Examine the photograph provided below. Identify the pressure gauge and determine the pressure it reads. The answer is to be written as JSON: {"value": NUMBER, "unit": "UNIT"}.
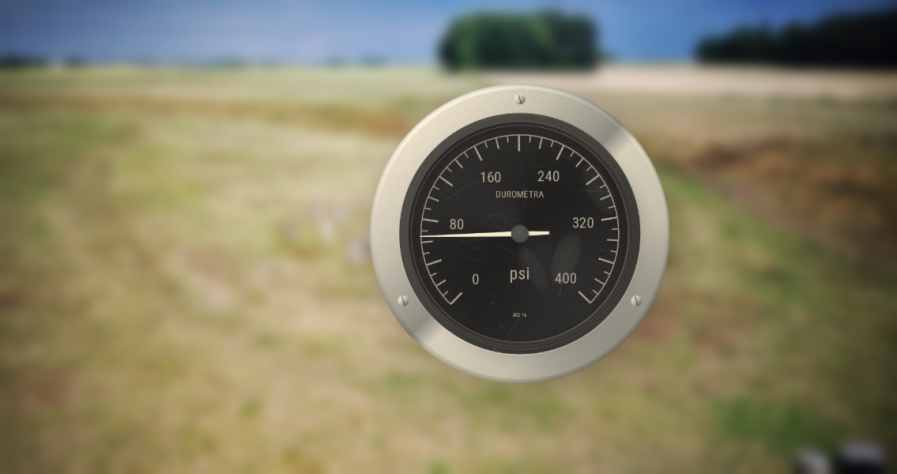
{"value": 65, "unit": "psi"}
